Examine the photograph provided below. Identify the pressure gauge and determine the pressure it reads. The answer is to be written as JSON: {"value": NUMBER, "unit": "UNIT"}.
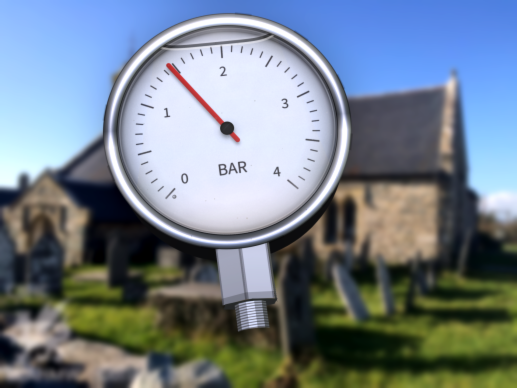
{"value": 1.45, "unit": "bar"}
